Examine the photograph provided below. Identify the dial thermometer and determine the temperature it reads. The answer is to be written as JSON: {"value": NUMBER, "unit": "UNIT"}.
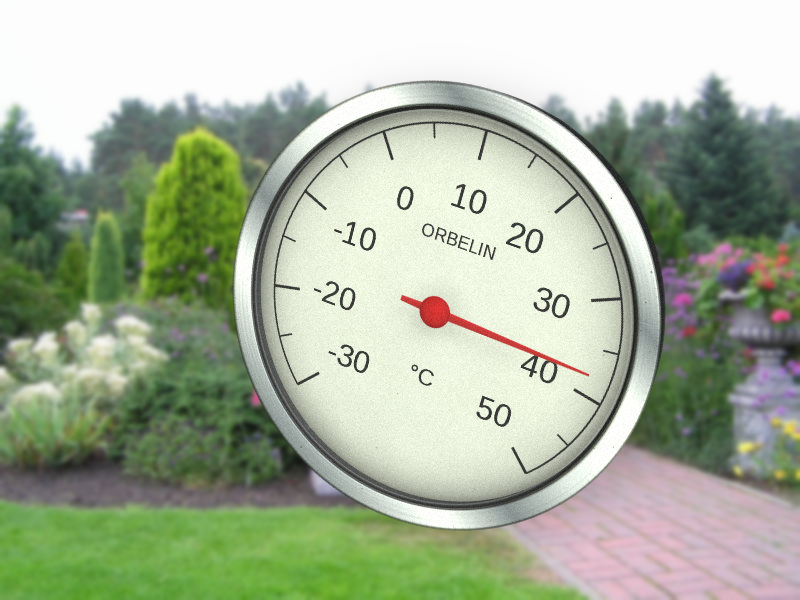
{"value": 37.5, "unit": "°C"}
